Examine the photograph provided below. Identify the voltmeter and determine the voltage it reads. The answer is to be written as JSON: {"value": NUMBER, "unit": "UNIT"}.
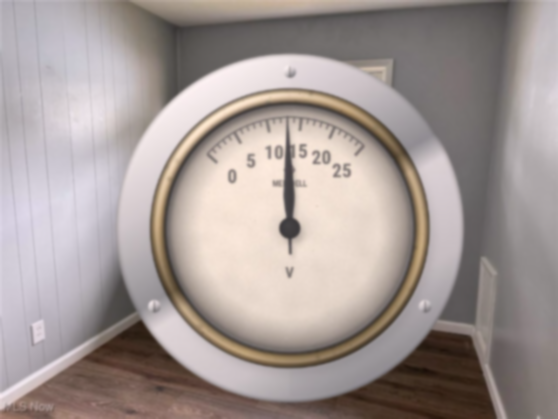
{"value": 13, "unit": "V"}
